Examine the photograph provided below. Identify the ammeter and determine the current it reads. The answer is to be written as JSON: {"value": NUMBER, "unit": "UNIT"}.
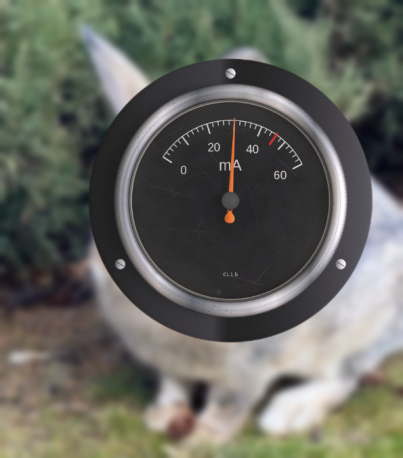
{"value": 30, "unit": "mA"}
